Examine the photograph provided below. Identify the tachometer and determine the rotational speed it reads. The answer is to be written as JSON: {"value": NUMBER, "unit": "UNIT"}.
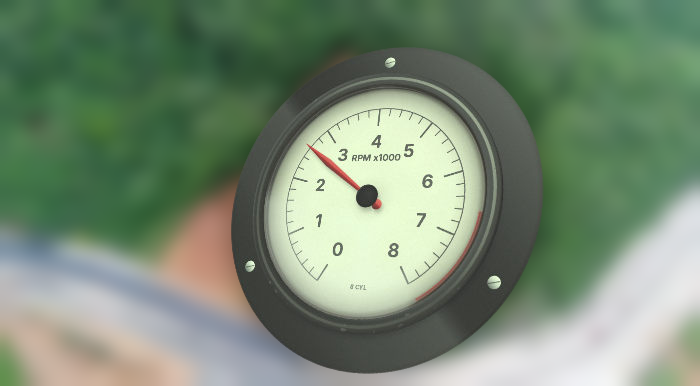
{"value": 2600, "unit": "rpm"}
